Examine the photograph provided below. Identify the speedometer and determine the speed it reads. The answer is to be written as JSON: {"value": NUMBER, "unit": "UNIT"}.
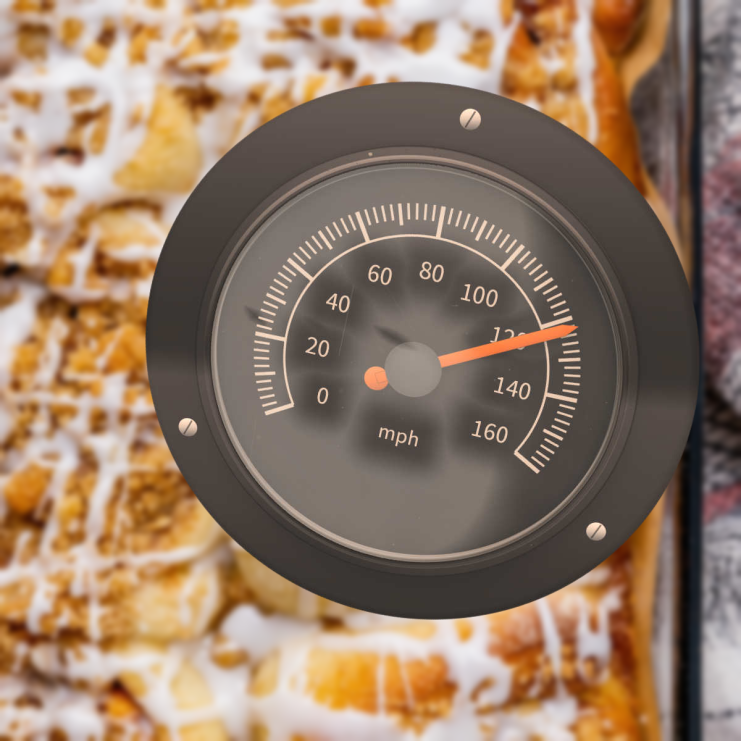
{"value": 122, "unit": "mph"}
